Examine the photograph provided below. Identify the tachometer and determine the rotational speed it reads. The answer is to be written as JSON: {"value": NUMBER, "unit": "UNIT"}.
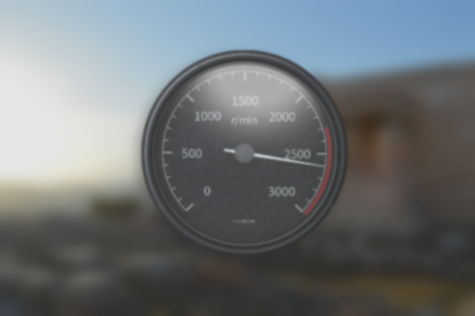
{"value": 2600, "unit": "rpm"}
